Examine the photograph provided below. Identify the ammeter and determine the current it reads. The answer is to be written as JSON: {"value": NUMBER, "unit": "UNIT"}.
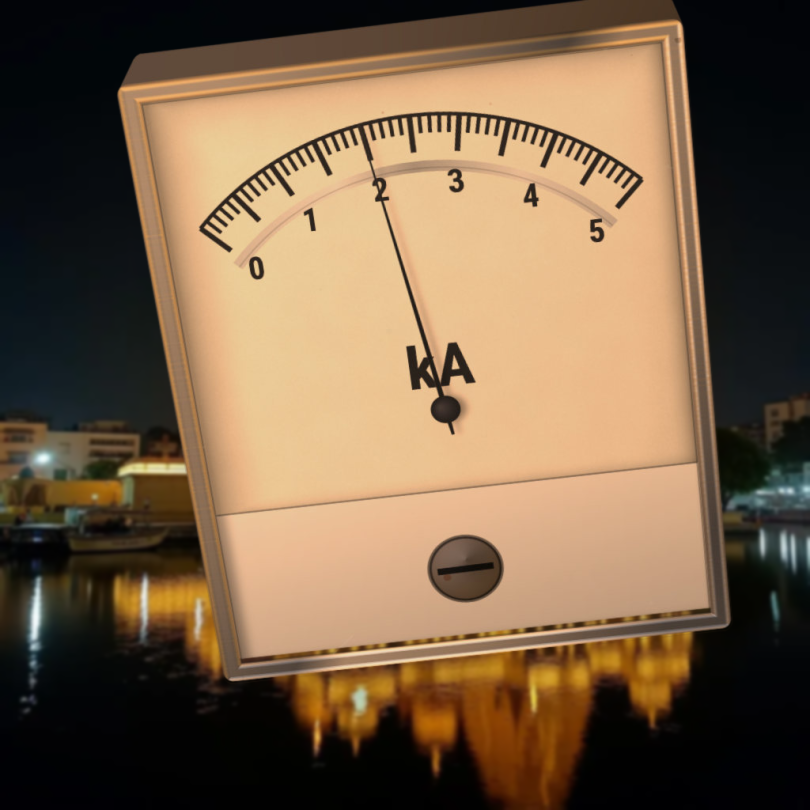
{"value": 2, "unit": "kA"}
